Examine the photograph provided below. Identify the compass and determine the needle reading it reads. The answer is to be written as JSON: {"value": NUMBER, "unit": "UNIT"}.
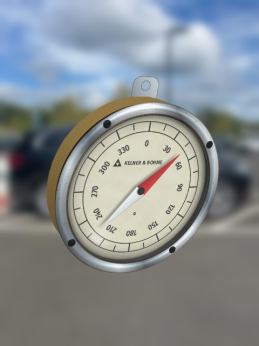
{"value": 45, "unit": "°"}
